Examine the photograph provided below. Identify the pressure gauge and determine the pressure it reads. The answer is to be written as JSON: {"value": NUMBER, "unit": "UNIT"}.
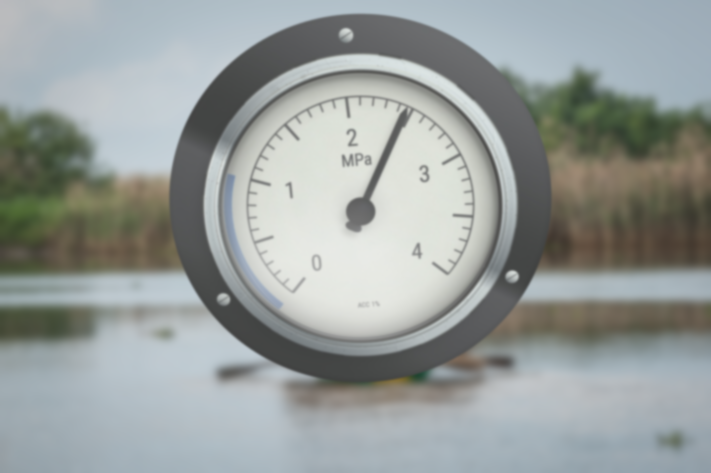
{"value": 2.45, "unit": "MPa"}
